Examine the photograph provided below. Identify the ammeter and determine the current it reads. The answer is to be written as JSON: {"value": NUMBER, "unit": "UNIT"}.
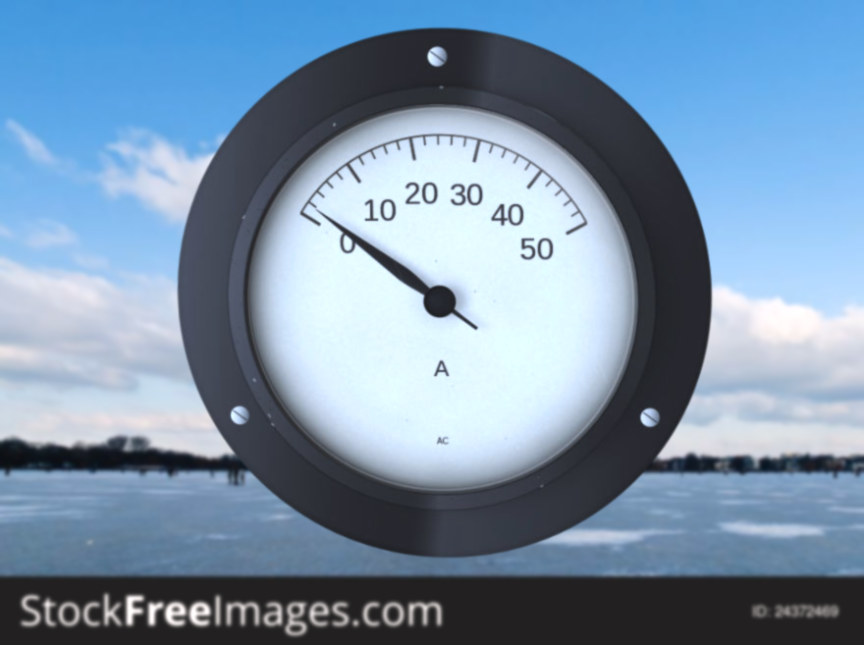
{"value": 2, "unit": "A"}
